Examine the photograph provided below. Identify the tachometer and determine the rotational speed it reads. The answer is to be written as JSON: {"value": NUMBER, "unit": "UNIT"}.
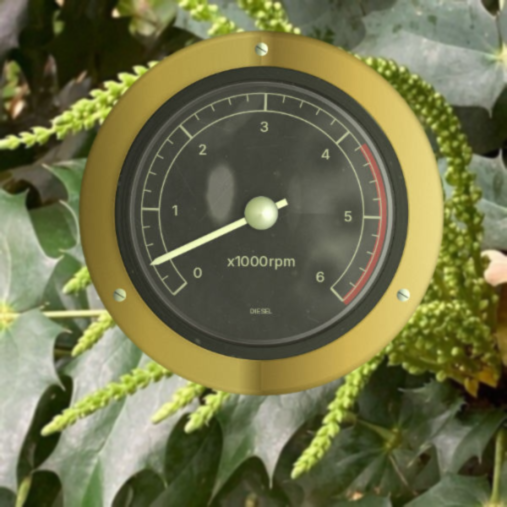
{"value": 400, "unit": "rpm"}
